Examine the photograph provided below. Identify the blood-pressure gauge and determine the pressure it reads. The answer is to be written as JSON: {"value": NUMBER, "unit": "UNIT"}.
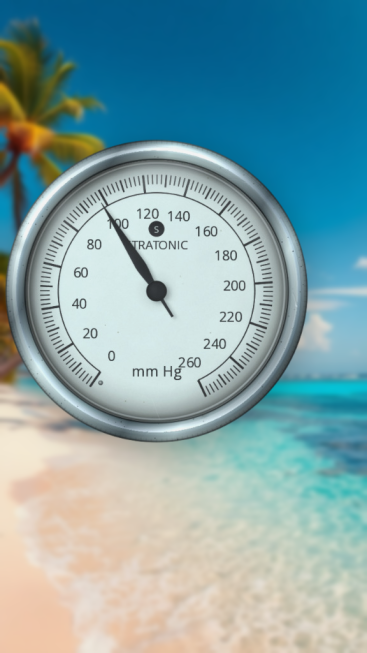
{"value": 98, "unit": "mmHg"}
